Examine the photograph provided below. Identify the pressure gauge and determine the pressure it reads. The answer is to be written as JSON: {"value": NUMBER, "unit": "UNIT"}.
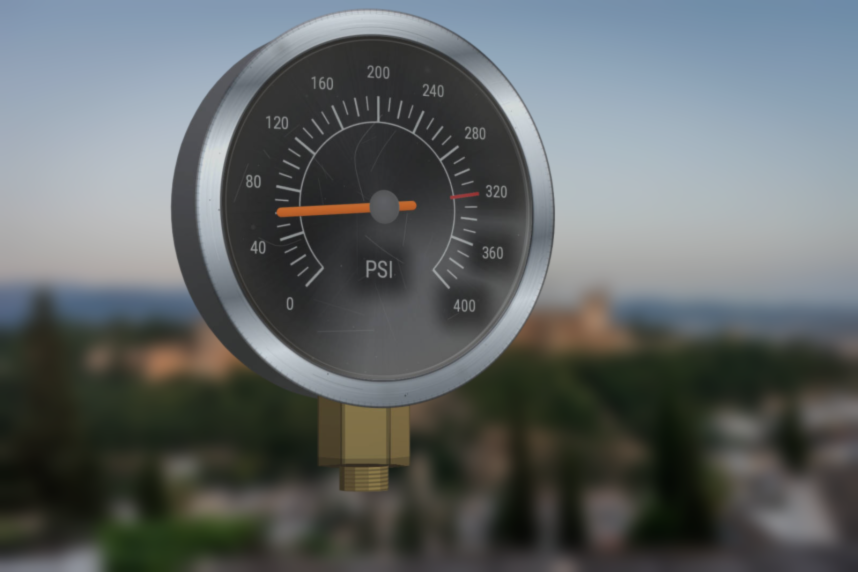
{"value": 60, "unit": "psi"}
